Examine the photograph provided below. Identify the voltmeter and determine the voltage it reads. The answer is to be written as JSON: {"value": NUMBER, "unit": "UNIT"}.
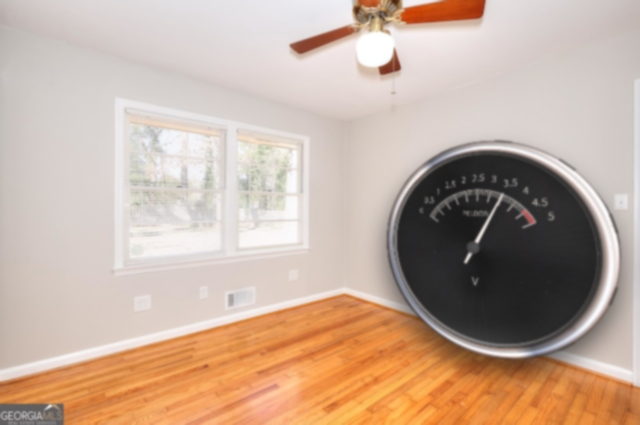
{"value": 3.5, "unit": "V"}
